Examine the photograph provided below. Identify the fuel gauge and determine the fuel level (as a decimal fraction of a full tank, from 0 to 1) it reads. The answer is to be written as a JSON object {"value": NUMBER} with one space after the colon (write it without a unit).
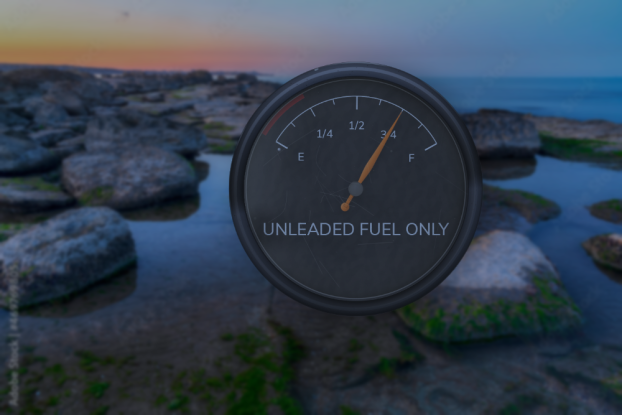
{"value": 0.75}
